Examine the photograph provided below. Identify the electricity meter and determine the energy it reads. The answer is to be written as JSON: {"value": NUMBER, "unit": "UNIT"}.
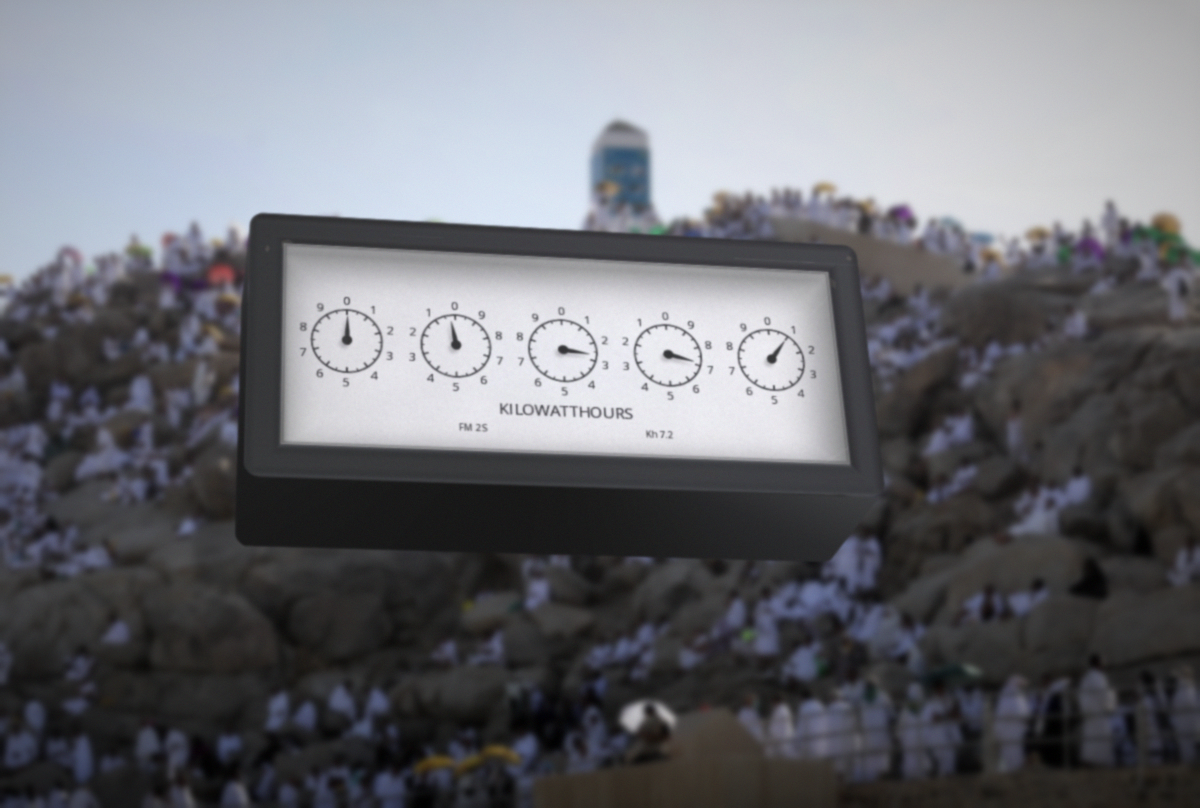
{"value": 271, "unit": "kWh"}
